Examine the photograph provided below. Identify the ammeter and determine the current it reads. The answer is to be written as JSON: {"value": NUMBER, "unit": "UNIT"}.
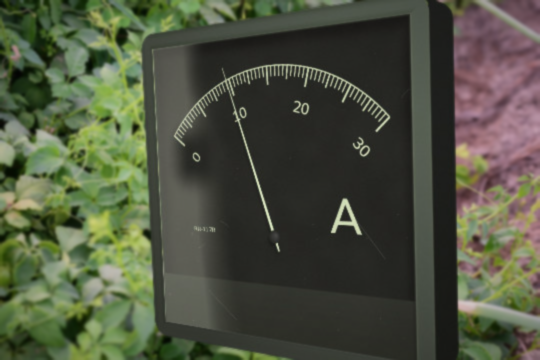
{"value": 10, "unit": "A"}
